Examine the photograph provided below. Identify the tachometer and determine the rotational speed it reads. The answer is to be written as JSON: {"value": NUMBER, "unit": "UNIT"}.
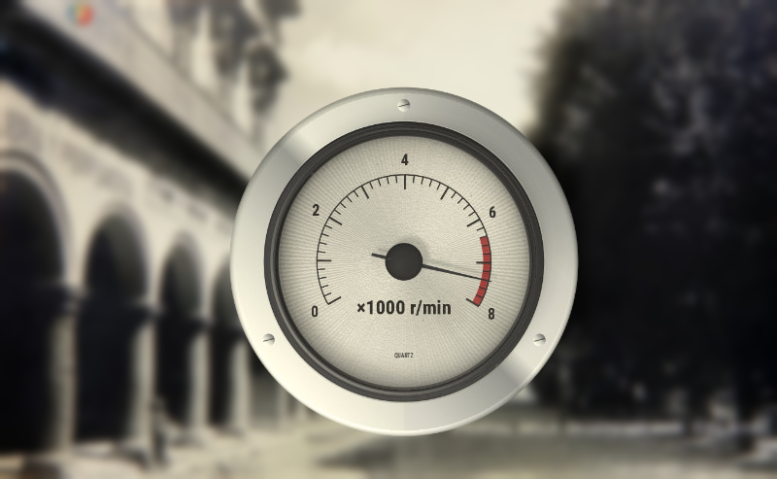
{"value": 7400, "unit": "rpm"}
